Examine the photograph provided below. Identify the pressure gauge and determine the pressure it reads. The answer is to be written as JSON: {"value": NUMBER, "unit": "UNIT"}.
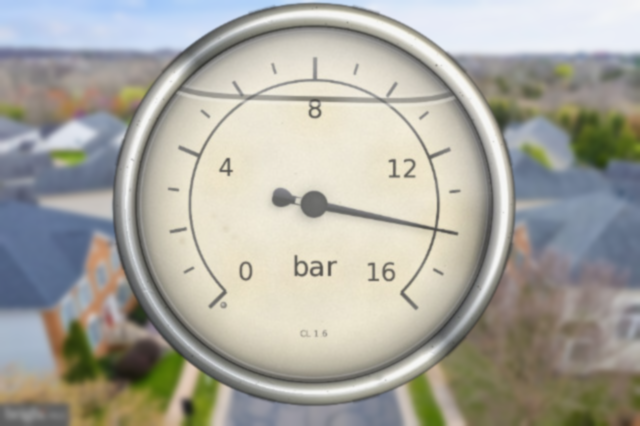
{"value": 14, "unit": "bar"}
